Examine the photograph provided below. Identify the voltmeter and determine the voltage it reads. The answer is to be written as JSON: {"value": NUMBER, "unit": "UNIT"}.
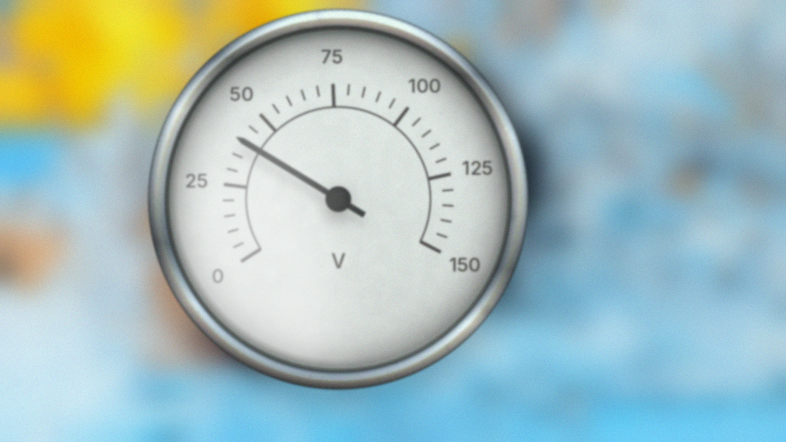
{"value": 40, "unit": "V"}
